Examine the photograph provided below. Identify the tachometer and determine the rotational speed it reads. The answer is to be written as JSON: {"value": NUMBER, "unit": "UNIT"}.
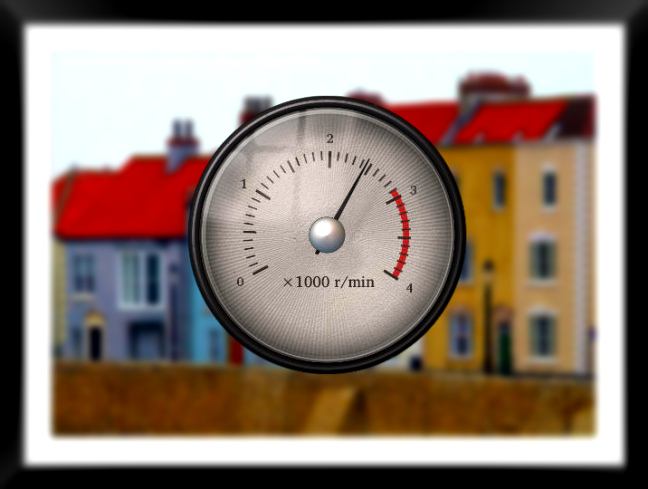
{"value": 2450, "unit": "rpm"}
